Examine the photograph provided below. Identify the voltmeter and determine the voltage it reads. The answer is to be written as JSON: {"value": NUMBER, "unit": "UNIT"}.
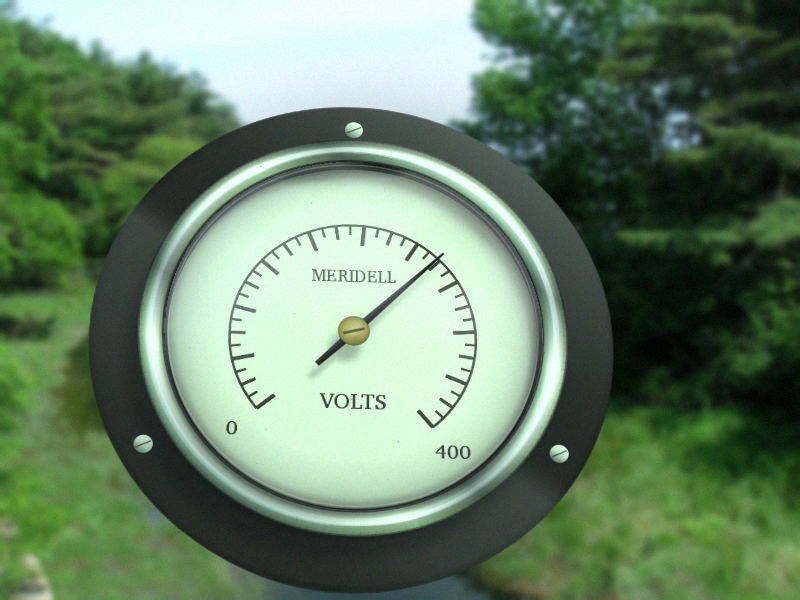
{"value": 260, "unit": "V"}
